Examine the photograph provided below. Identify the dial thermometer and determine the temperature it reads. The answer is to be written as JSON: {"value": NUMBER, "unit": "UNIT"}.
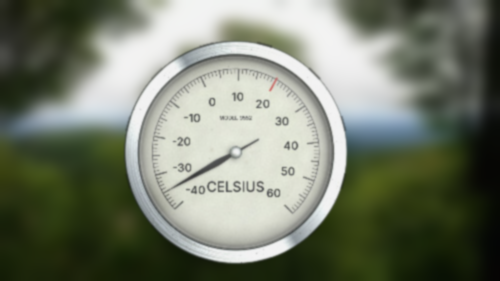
{"value": -35, "unit": "°C"}
